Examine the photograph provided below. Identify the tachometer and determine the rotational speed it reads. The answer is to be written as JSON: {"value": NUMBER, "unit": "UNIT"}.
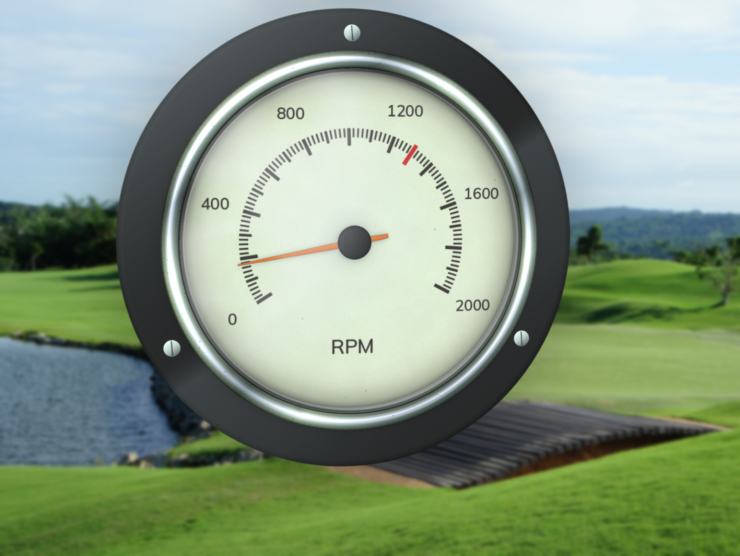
{"value": 180, "unit": "rpm"}
